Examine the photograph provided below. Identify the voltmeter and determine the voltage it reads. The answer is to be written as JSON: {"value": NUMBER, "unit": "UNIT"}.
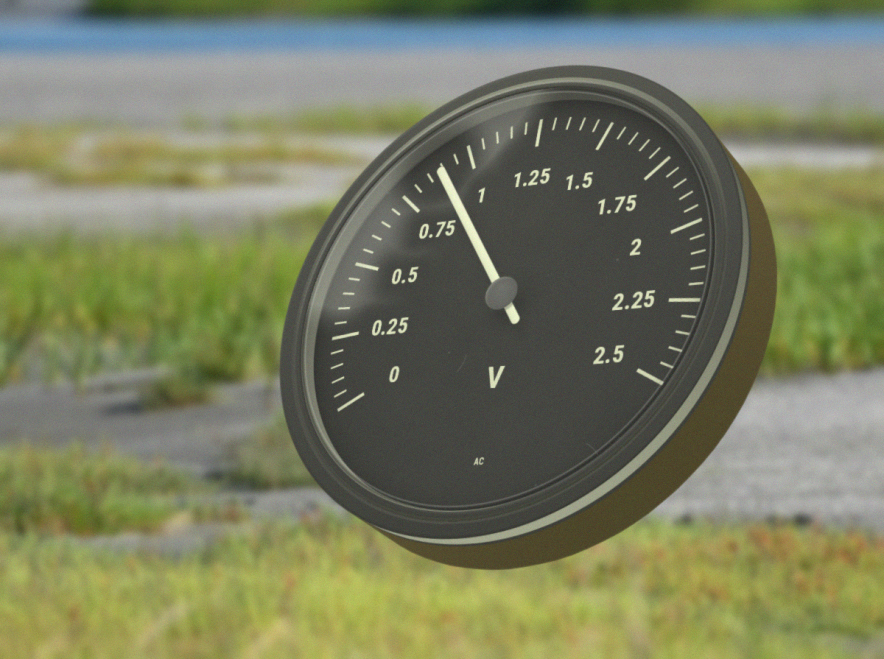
{"value": 0.9, "unit": "V"}
